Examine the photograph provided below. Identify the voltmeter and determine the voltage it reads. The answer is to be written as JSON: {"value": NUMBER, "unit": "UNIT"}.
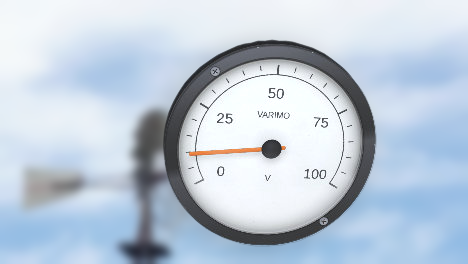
{"value": 10, "unit": "V"}
